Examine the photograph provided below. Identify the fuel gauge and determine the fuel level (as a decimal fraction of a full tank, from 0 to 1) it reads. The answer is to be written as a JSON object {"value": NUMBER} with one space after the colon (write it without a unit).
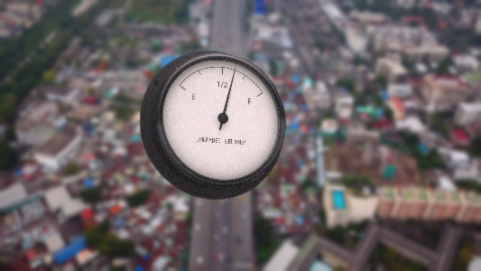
{"value": 0.625}
